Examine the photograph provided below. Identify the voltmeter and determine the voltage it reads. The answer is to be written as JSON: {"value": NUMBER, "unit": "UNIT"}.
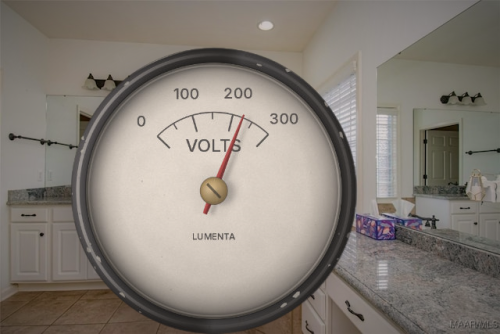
{"value": 225, "unit": "V"}
